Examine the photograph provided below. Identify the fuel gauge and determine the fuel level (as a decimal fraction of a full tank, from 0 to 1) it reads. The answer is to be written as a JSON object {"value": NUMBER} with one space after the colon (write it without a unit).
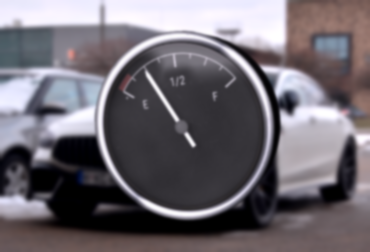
{"value": 0.25}
